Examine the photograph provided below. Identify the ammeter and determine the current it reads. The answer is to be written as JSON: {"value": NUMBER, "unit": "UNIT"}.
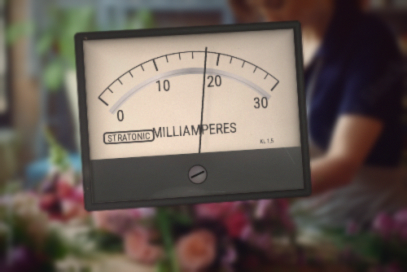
{"value": 18, "unit": "mA"}
